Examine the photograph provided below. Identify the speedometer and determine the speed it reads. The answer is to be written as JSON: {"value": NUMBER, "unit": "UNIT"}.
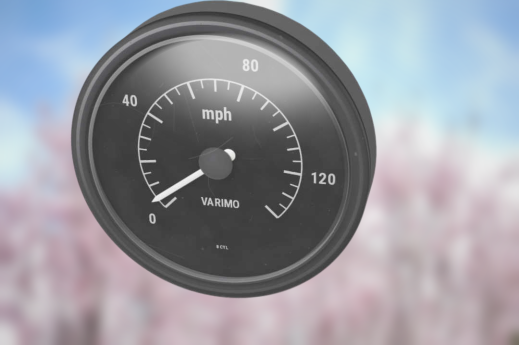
{"value": 5, "unit": "mph"}
